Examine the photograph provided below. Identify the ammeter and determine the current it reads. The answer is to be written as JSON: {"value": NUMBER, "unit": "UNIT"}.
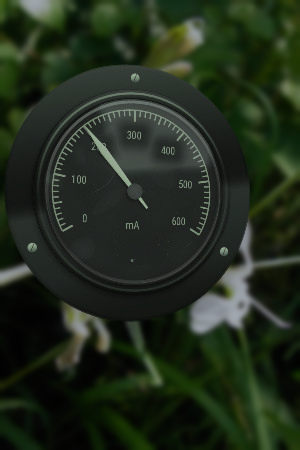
{"value": 200, "unit": "mA"}
